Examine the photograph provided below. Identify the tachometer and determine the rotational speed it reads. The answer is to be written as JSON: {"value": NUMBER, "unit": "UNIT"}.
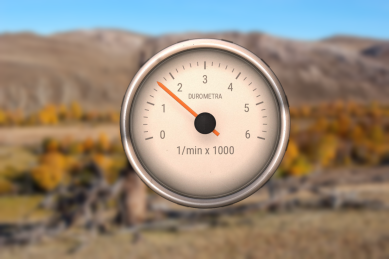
{"value": 1600, "unit": "rpm"}
